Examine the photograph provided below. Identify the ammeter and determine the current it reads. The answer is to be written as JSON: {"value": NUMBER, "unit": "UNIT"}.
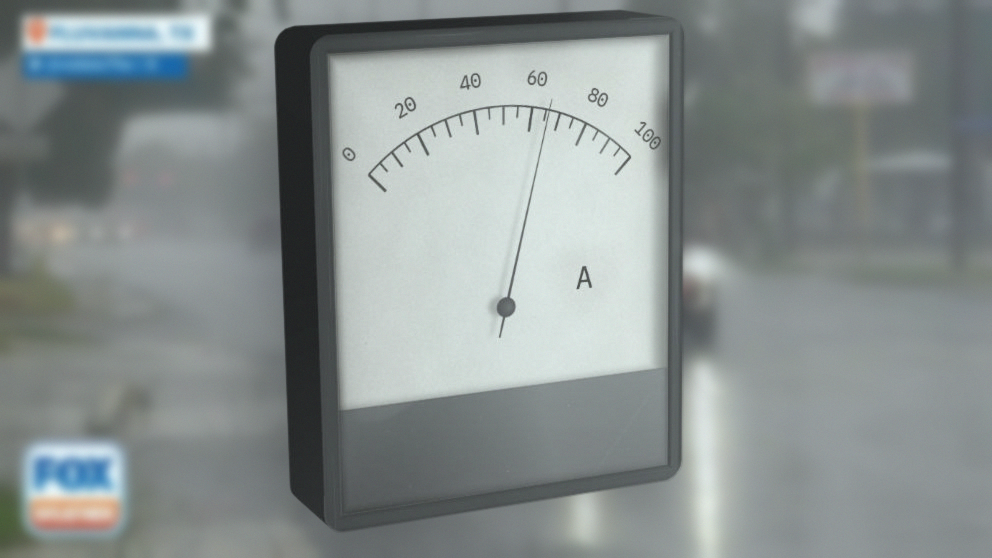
{"value": 65, "unit": "A"}
